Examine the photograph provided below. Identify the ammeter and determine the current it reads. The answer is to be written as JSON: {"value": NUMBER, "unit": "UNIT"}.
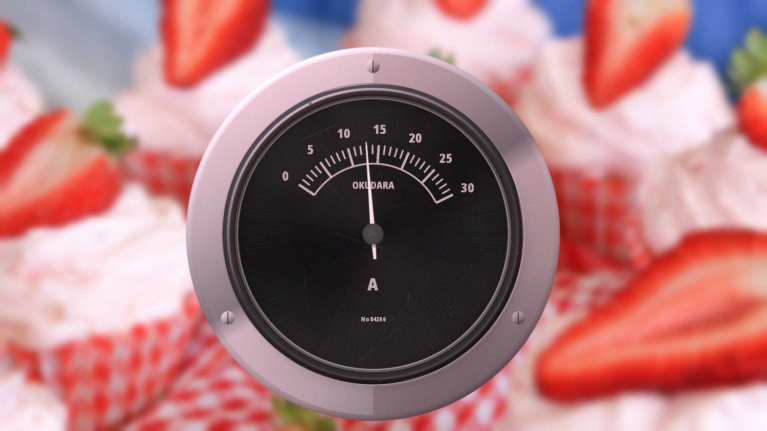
{"value": 13, "unit": "A"}
